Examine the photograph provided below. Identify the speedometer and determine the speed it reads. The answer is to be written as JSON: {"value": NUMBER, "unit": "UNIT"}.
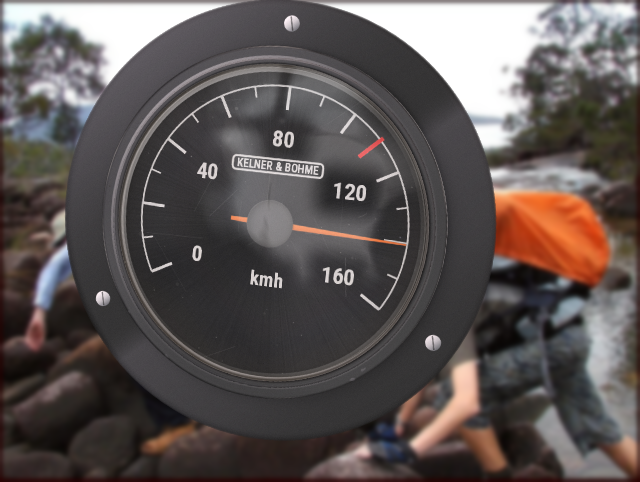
{"value": 140, "unit": "km/h"}
